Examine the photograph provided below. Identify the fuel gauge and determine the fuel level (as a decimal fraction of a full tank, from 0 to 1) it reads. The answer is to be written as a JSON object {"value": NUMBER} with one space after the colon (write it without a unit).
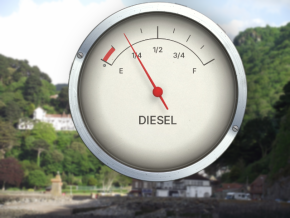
{"value": 0.25}
